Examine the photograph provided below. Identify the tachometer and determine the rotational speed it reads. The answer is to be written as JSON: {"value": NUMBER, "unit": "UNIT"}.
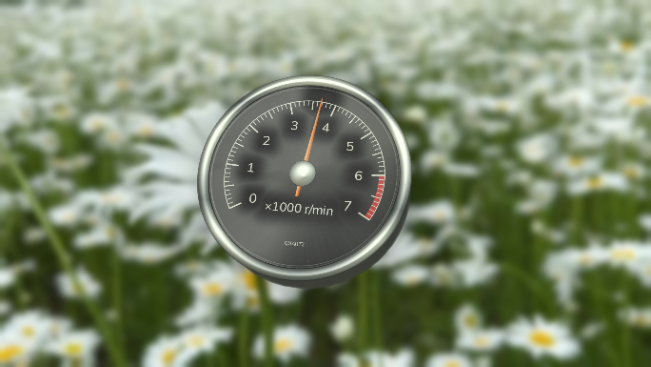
{"value": 3700, "unit": "rpm"}
